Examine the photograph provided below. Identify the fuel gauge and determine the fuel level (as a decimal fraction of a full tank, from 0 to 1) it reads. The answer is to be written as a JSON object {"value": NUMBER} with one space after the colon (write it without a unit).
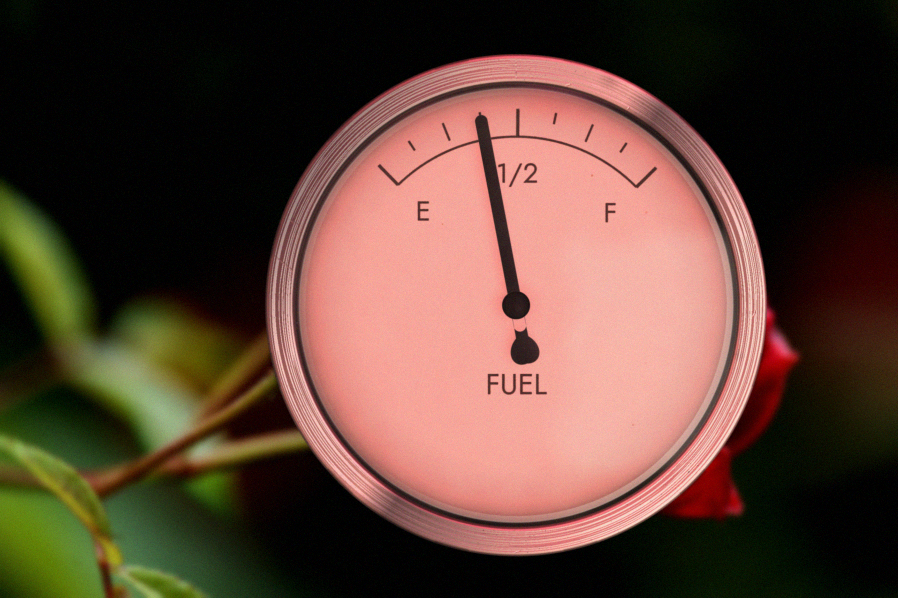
{"value": 0.375}
